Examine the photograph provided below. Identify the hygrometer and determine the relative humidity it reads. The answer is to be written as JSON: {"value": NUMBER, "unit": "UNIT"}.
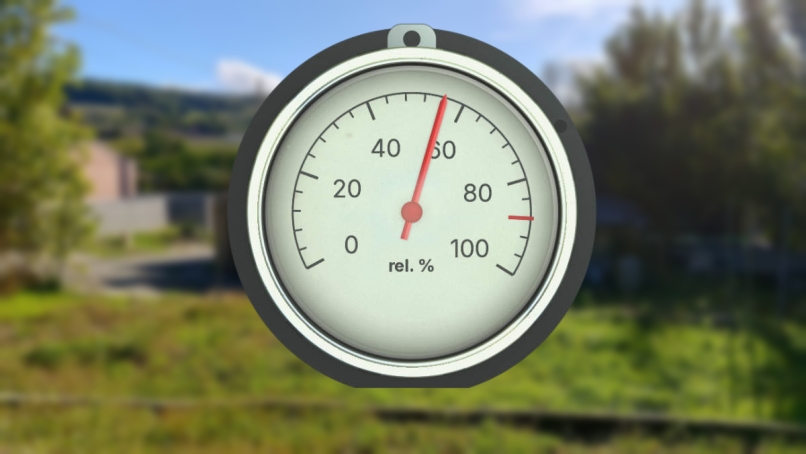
{"value": 56, "unit": "%"}
